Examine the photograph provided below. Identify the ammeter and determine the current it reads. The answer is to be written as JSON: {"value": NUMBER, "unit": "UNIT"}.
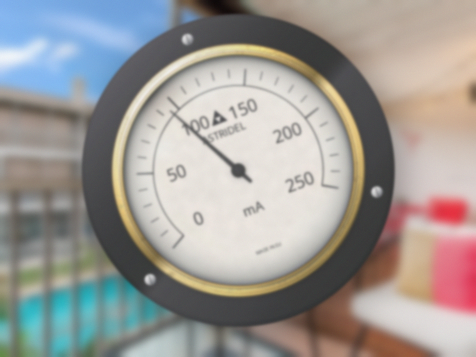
{"value": 95, "unit": "mA"}
